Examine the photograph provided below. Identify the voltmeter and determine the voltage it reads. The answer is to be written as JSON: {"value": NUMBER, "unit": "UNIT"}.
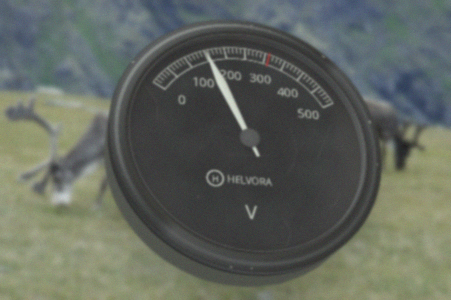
{"value": 150, "unit": "V"}
